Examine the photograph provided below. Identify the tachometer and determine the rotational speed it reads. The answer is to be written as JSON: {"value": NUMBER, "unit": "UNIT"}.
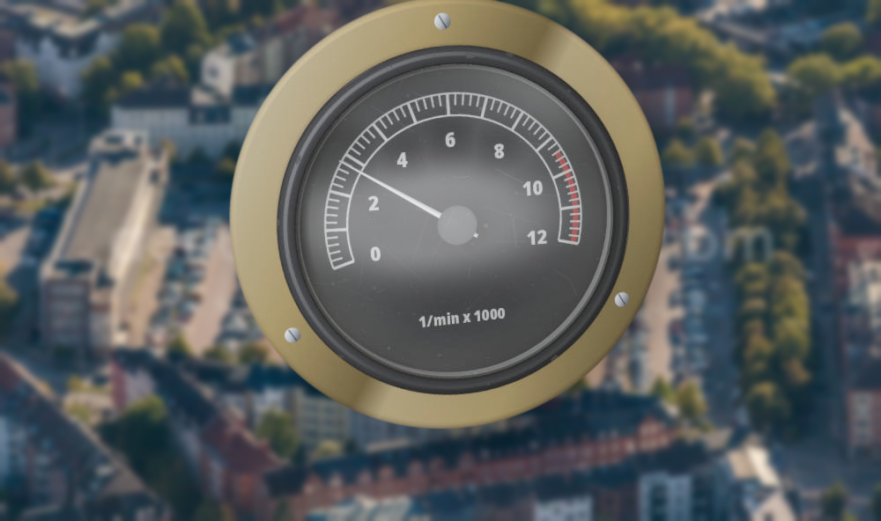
{"value": 2800, "unit": "rpm"}
